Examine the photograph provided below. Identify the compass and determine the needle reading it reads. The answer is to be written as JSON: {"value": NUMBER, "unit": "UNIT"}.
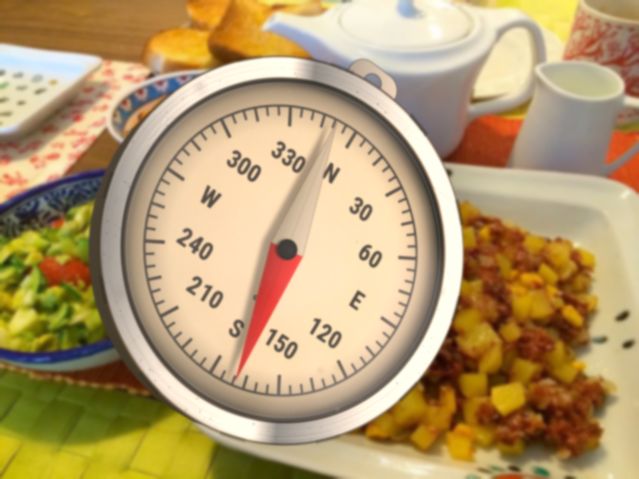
{"value": 170, "unit": "°"}
